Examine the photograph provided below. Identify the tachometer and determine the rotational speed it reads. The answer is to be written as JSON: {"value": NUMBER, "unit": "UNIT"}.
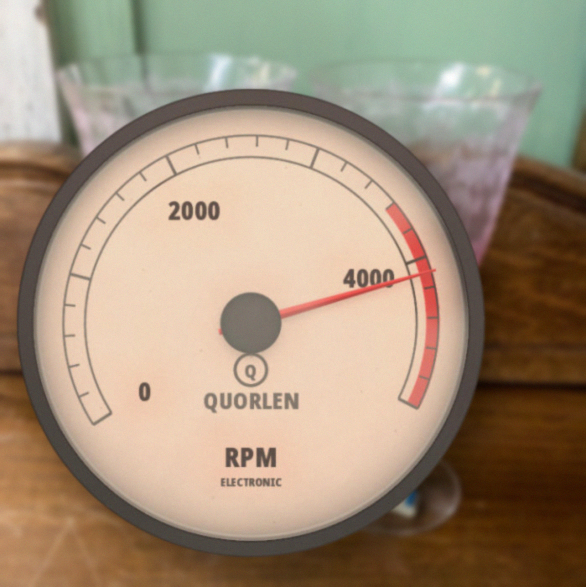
{"value": 4100, "unit": "rpm"}
